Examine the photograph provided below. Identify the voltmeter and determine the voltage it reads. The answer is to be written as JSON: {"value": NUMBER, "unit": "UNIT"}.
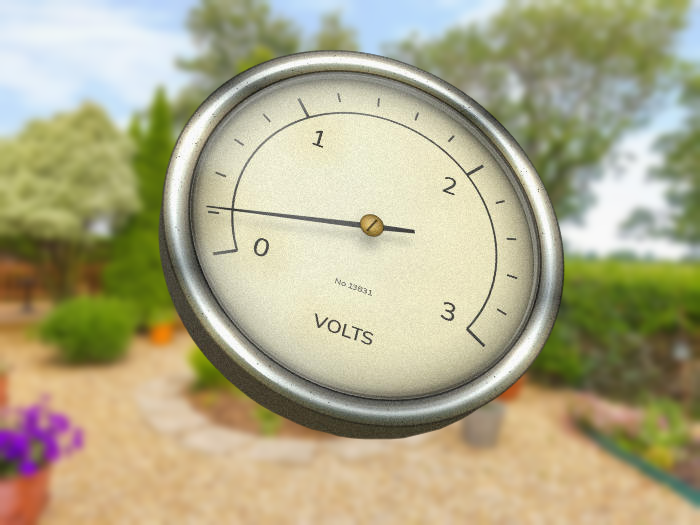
{"value": 0.2, "unit": "V"}
